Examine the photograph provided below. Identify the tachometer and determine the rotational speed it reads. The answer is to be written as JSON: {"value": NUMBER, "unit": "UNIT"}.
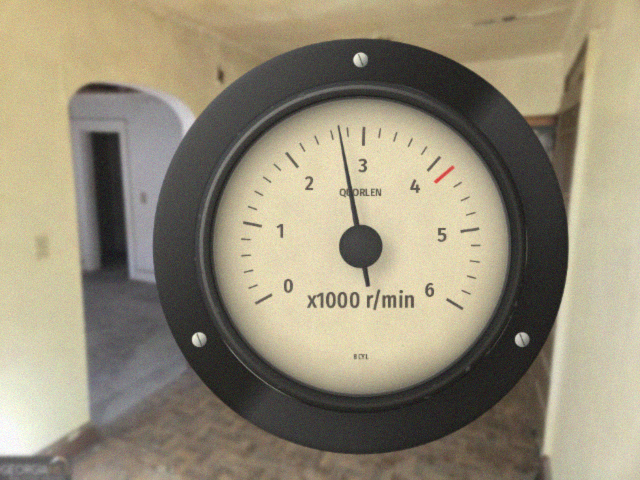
{"value": 2700, "unit": "rpm"}
